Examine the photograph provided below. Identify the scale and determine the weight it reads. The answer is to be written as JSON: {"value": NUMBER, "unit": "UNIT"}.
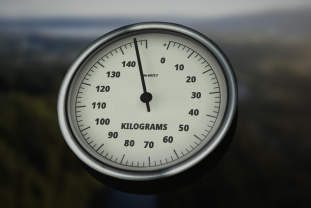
{"value": 146, "unit": "kg"}
